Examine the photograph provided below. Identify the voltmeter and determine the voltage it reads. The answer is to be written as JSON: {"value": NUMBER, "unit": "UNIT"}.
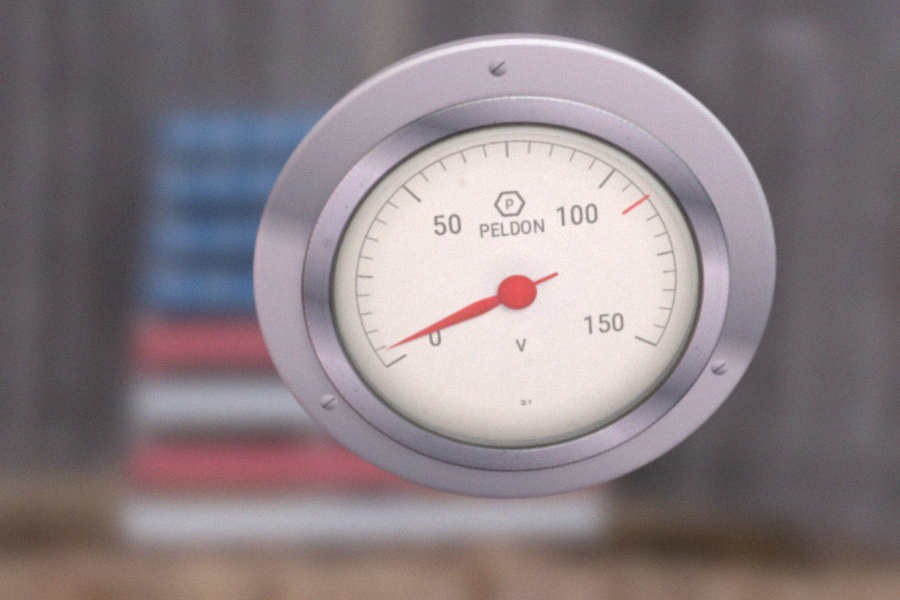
{"value": 5, "unit": "V"}
